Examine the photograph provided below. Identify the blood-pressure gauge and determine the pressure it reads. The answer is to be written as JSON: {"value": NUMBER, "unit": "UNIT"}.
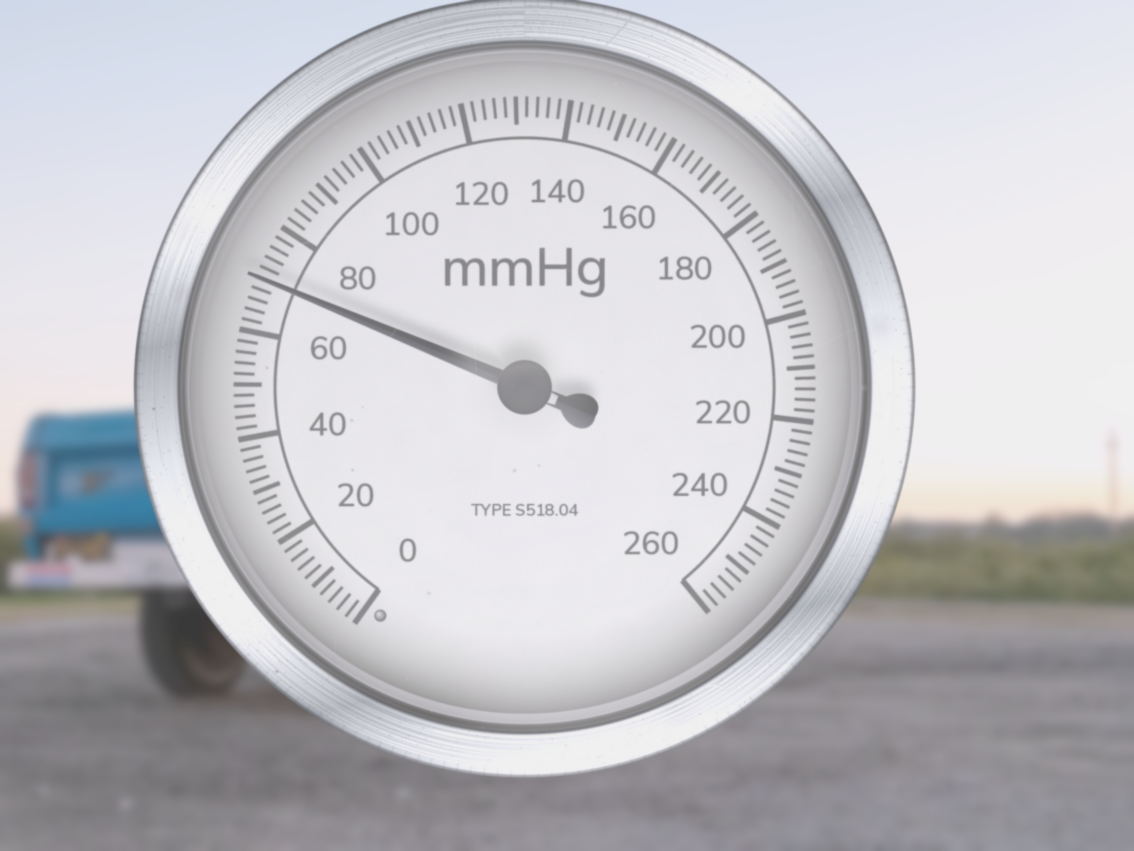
{"value": 70, "unit": "mmHg"}
